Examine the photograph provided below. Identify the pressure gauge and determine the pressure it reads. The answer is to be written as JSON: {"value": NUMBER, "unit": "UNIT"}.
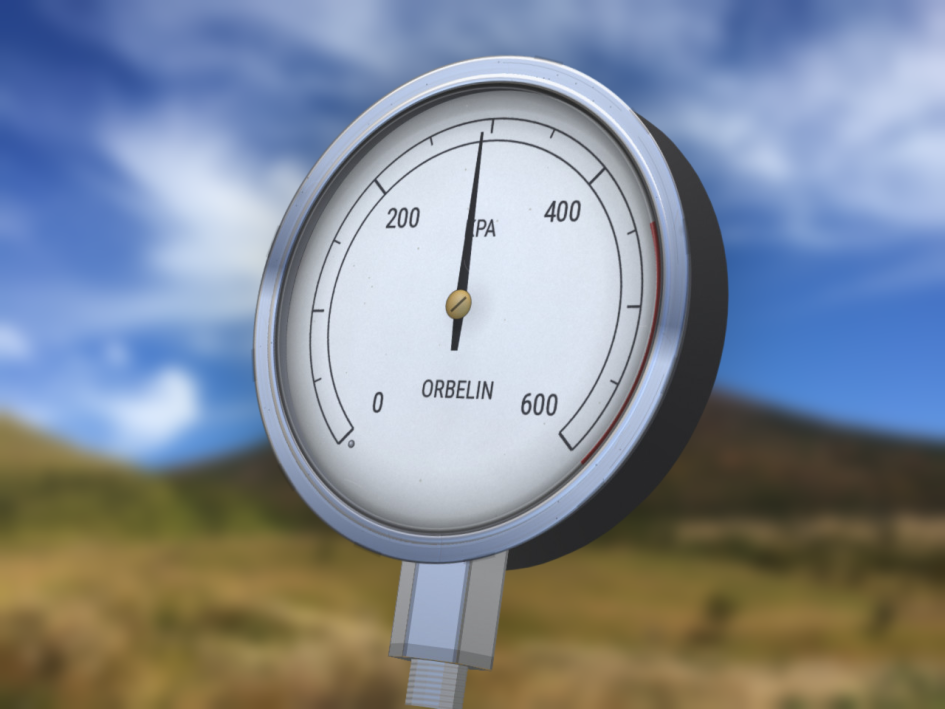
{"value": 300, "unit": "kPa"}
